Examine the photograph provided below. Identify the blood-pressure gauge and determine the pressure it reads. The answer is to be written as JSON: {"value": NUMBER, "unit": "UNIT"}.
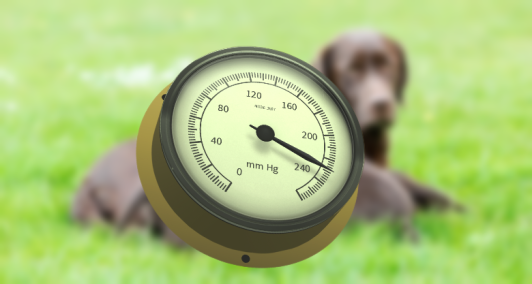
{"value": 230, "unit": "mmHg"}
